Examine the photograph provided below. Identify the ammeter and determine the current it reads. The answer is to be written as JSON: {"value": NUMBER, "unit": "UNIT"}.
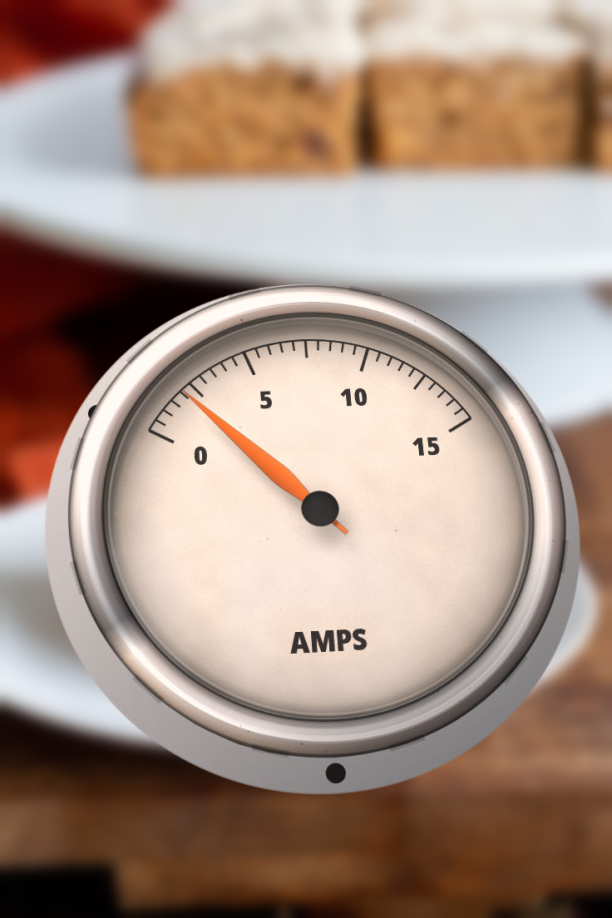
{"value": 2, "unit": "A"}
